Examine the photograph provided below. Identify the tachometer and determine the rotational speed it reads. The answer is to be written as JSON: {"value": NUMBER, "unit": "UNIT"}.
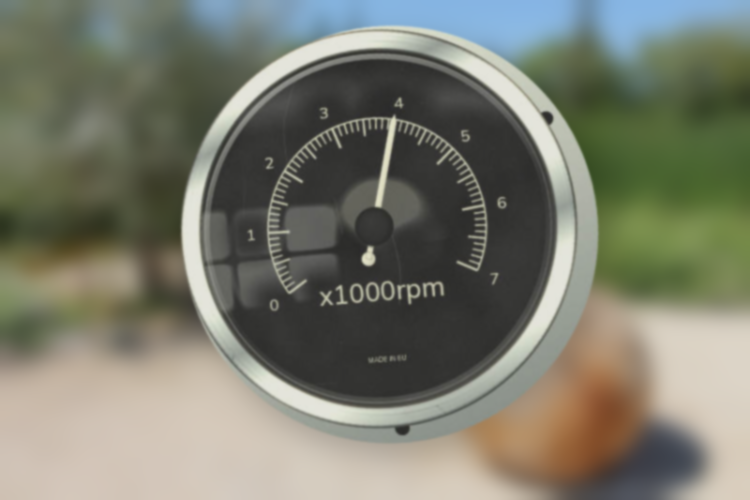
{"value": 4000, "unit": "rpm"}
